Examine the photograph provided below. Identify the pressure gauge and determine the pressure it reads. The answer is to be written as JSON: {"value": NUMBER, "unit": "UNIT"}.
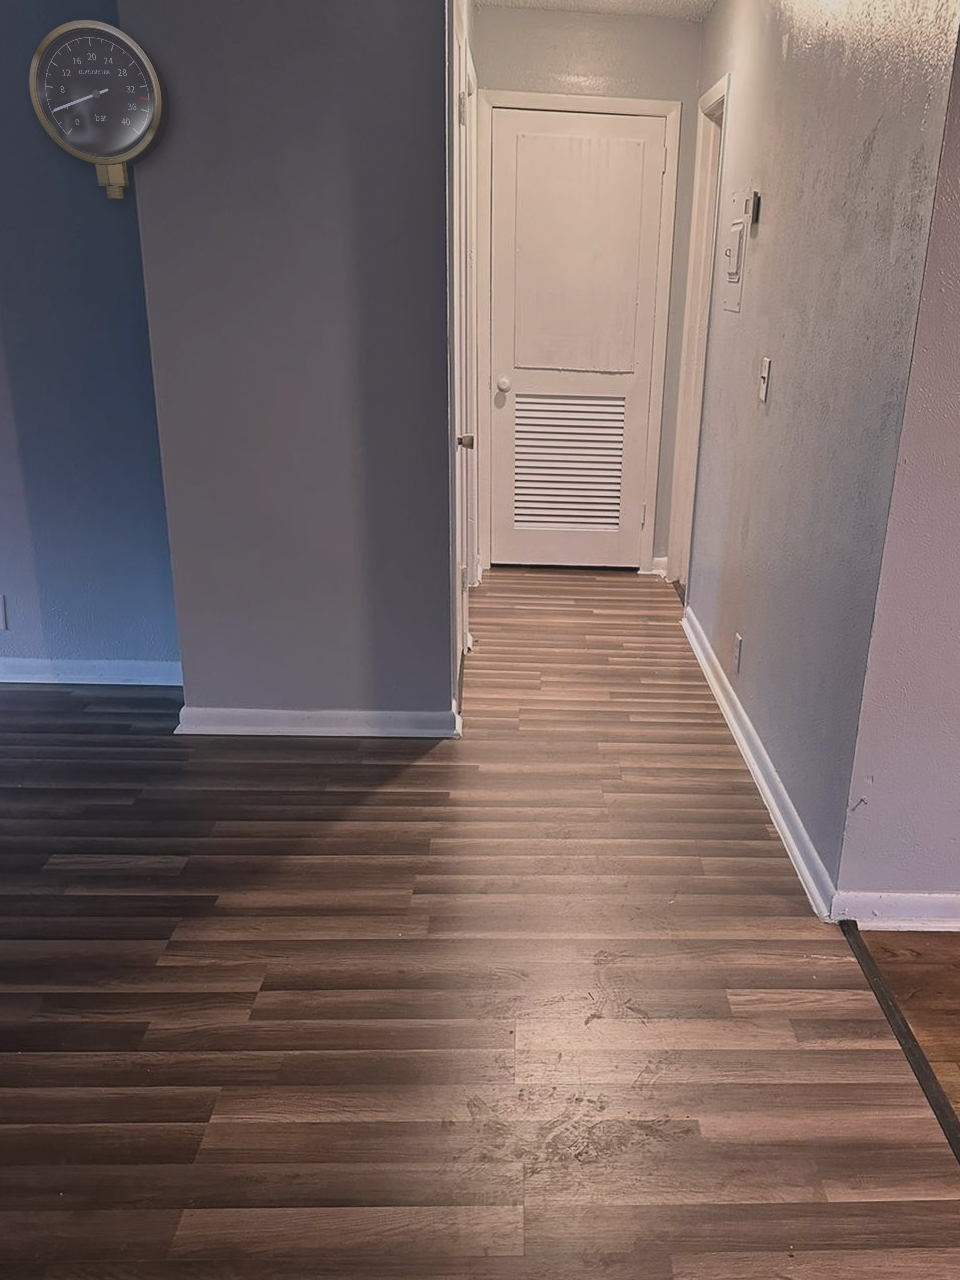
{"value": 4, "unit": "bar"}
